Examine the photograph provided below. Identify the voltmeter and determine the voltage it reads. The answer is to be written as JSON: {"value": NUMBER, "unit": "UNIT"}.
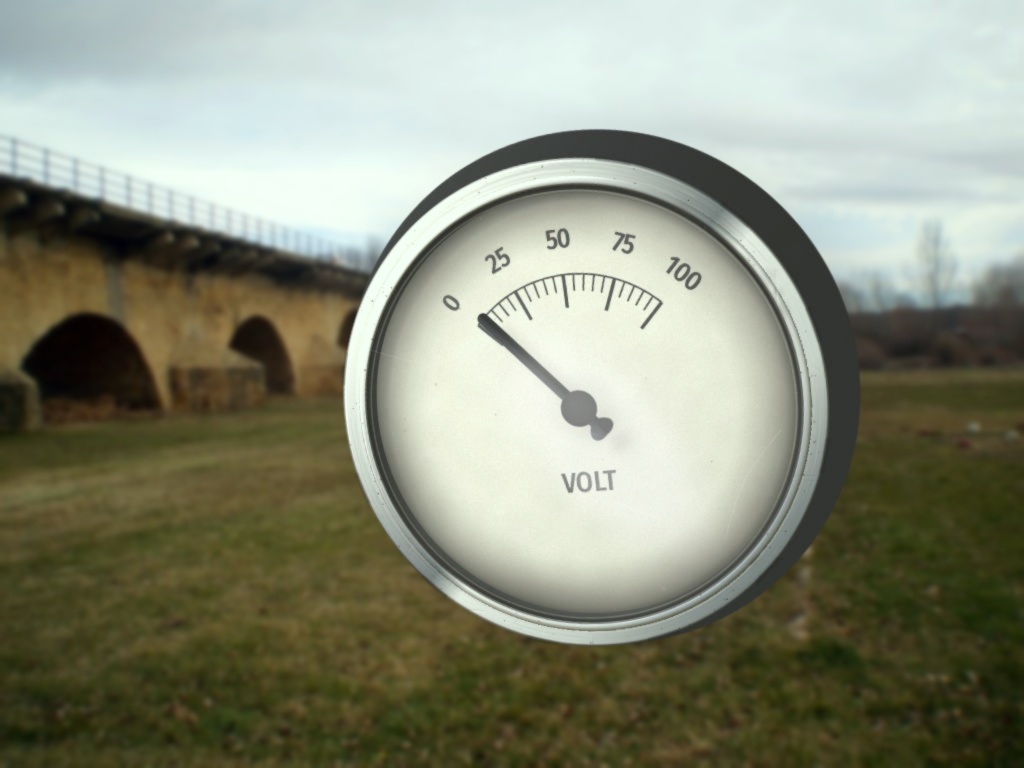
{"value": 5, "unit": "V"}
